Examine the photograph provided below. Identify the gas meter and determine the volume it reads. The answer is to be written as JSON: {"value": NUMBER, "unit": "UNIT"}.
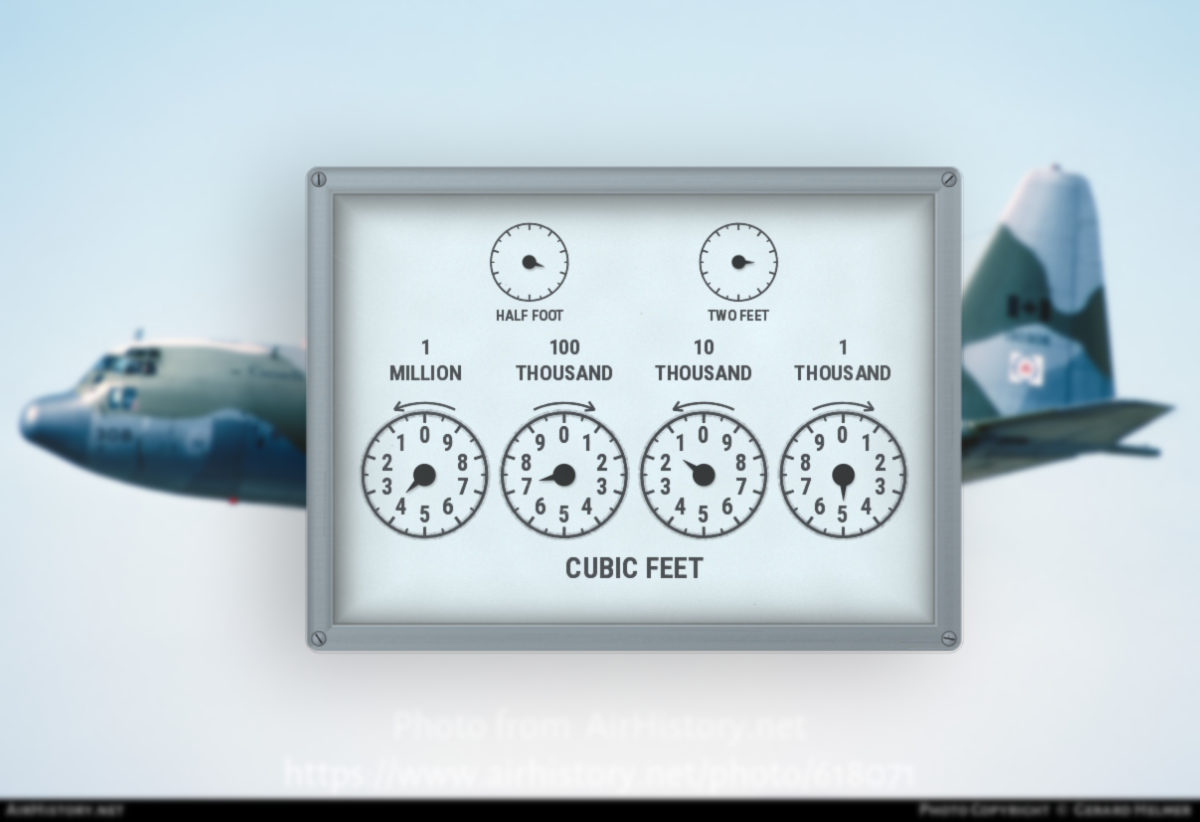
{"value": 371500, "unit": "ft³"}
